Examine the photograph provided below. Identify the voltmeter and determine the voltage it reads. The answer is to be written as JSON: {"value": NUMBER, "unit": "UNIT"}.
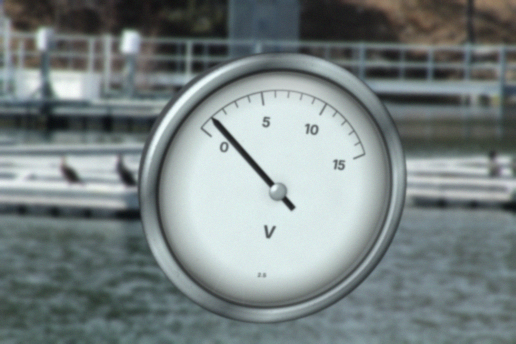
{"value": 1, "unit": "V"}
